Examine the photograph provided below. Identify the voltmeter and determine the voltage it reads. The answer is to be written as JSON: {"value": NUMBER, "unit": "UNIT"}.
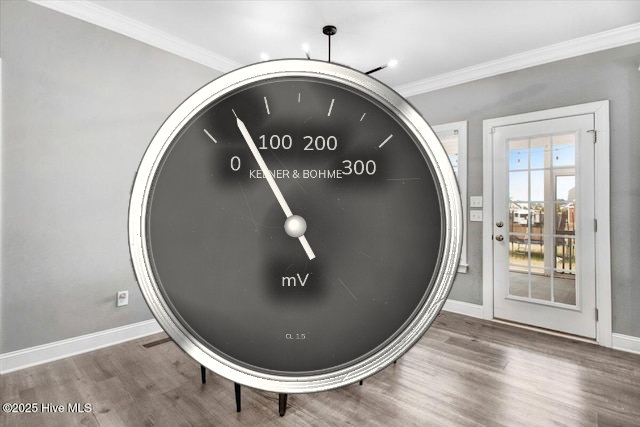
{"value": 50, "unit": "mV"}
